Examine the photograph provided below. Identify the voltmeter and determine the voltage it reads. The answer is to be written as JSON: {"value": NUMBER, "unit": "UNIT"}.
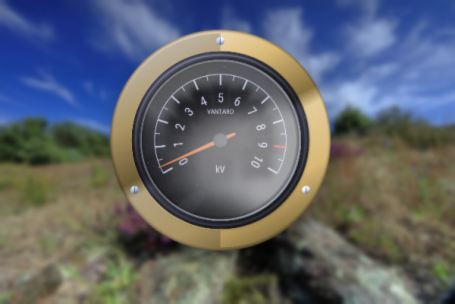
{"value": 0.25, "unit": "kV"}
